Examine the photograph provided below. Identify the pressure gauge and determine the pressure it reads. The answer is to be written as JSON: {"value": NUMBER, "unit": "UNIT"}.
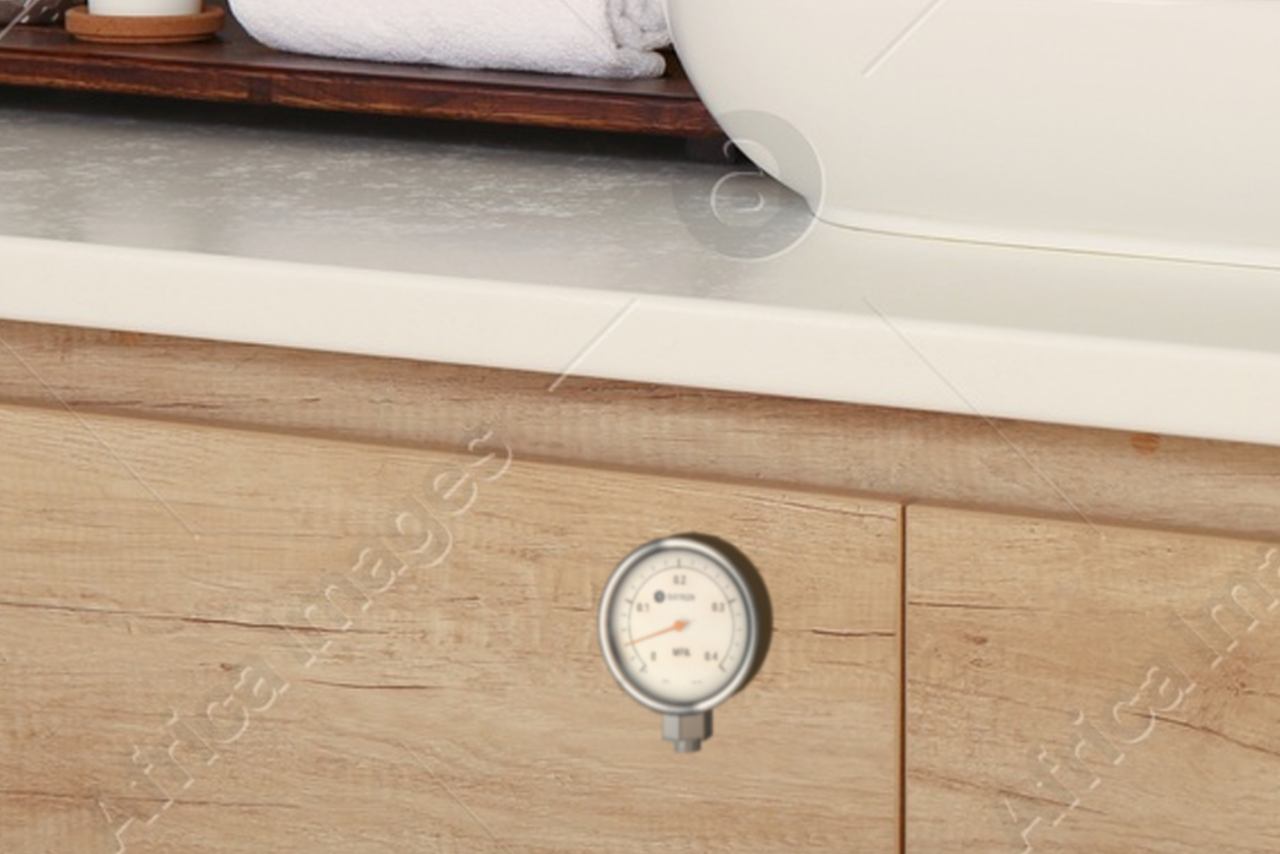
{"value": 0.04, "unit": "MPa"}
